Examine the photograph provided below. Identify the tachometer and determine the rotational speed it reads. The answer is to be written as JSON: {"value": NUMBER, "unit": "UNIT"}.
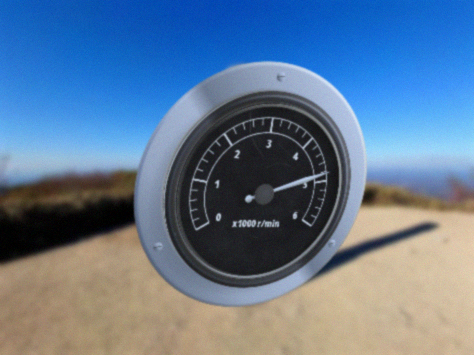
{"value": 4800, "unit": "rpm"}
